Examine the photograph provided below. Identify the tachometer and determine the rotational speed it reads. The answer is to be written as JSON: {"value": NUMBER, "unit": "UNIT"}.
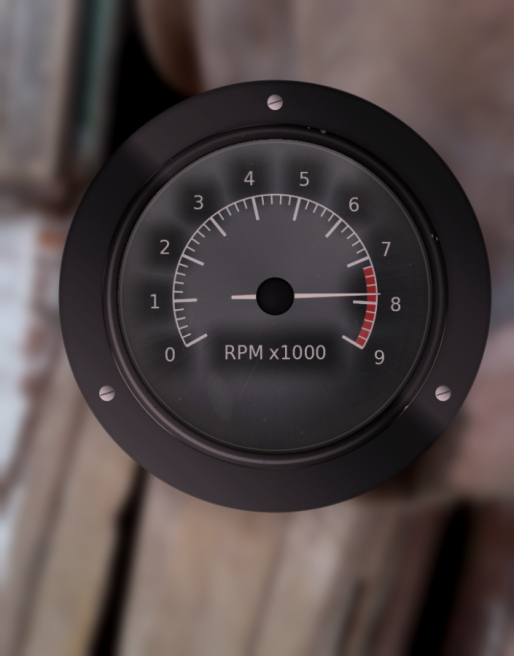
{"value": 7800, "unit": "rpm"}
